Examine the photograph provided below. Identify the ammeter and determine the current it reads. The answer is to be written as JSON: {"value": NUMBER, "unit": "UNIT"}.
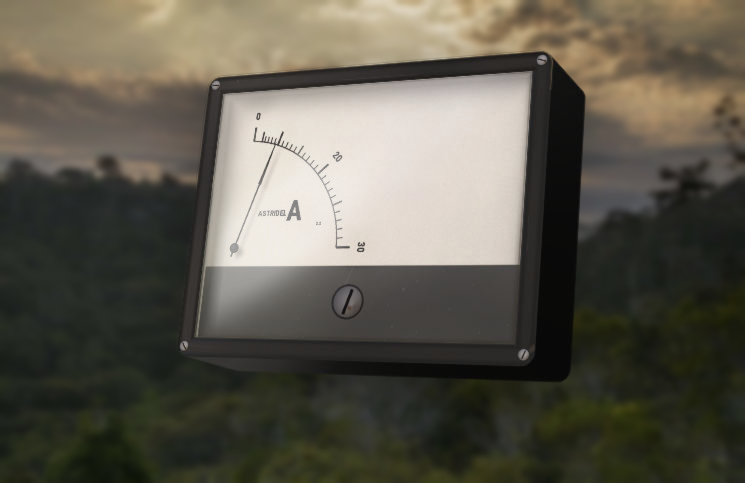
{"value": 10, "unit": "A"}
